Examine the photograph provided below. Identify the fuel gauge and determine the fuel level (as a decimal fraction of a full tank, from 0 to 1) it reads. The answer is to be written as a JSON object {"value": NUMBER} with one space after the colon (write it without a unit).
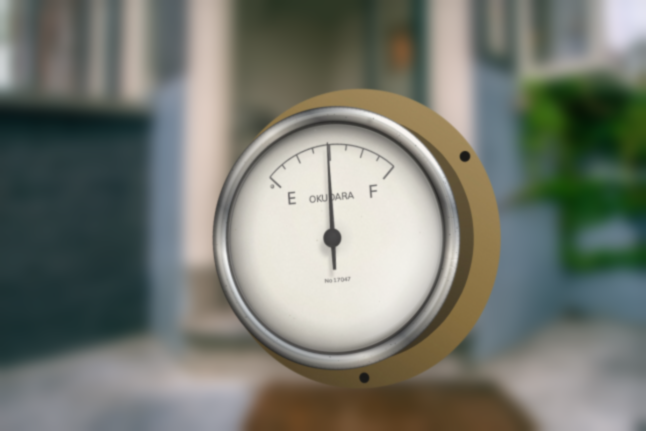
{"value": 0.5}
